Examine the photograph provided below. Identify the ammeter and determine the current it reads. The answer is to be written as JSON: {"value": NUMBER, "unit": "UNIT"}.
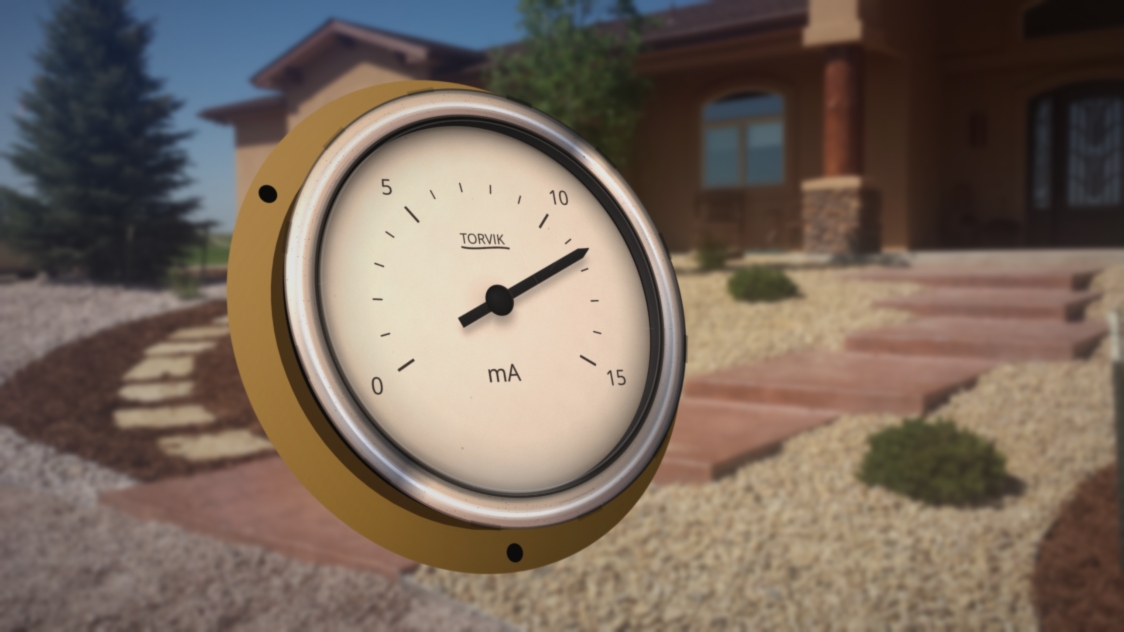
{"value": 11.5, "unit": "mA"}
